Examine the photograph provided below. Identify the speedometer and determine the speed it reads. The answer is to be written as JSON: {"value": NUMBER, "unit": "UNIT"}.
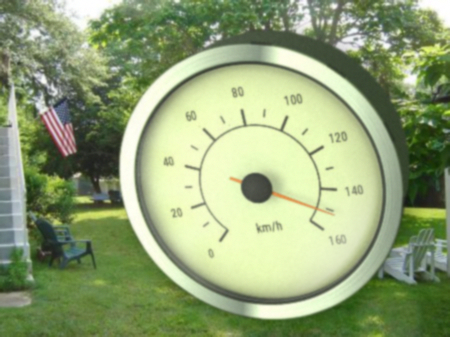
{"value": 150, "unit": "km/h"}
